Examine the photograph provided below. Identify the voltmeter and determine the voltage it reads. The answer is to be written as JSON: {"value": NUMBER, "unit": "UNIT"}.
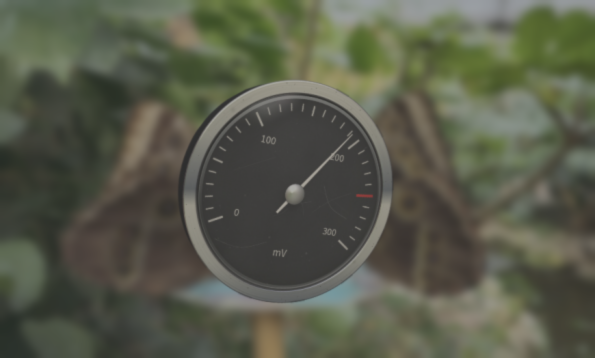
{"value": 190, "unit": "mV"}
